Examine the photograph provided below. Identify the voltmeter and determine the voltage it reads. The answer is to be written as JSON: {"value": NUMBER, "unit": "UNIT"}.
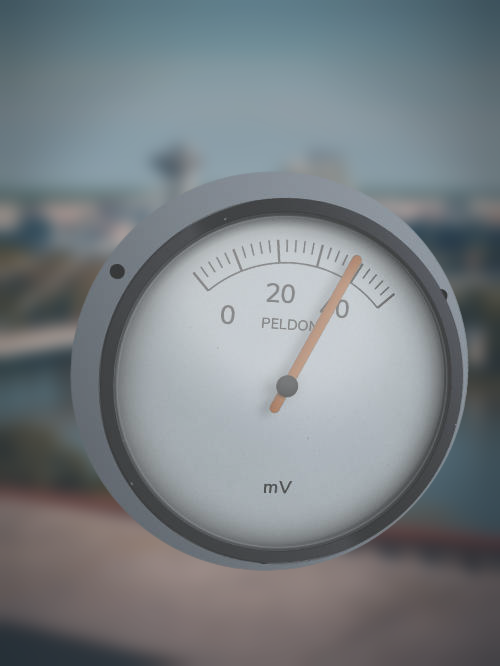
{"value": 38, "unit": "mV"}
